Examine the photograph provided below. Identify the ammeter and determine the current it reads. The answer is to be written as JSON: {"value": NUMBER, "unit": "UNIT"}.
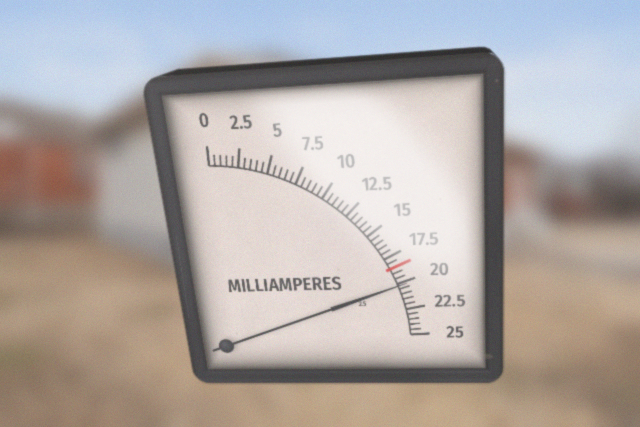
{"value": 20, "unit": "mA"}
